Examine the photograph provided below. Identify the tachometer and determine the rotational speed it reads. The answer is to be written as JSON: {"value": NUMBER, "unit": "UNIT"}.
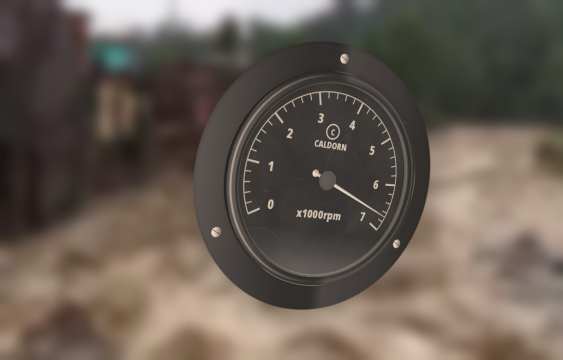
{"value": 6700, "unit": "rpm"}
